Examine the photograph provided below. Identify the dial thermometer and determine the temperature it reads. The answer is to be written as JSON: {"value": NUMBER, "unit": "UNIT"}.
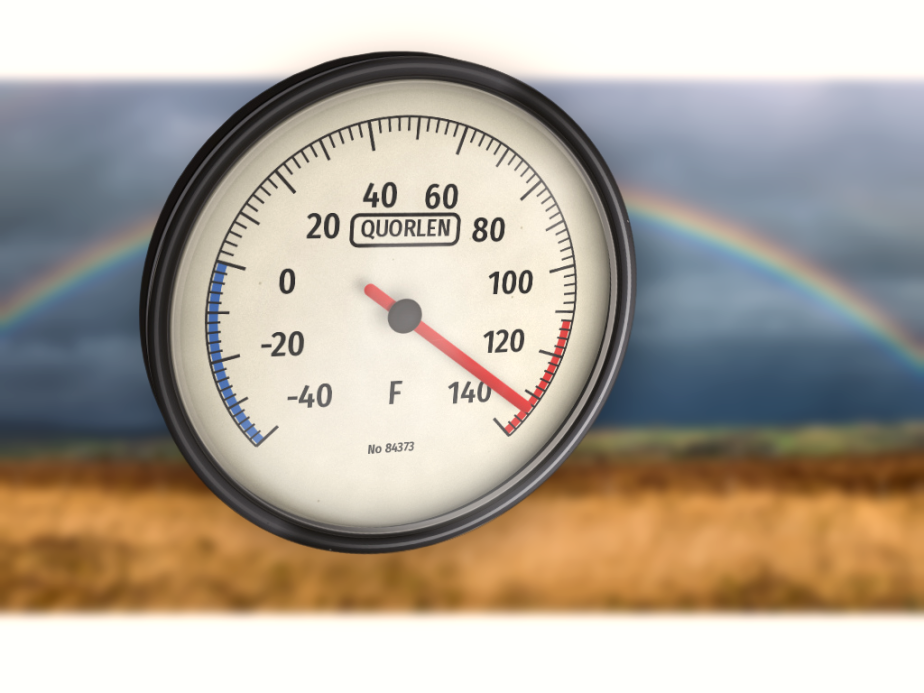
{"value": 133, "unit": "°F"}
